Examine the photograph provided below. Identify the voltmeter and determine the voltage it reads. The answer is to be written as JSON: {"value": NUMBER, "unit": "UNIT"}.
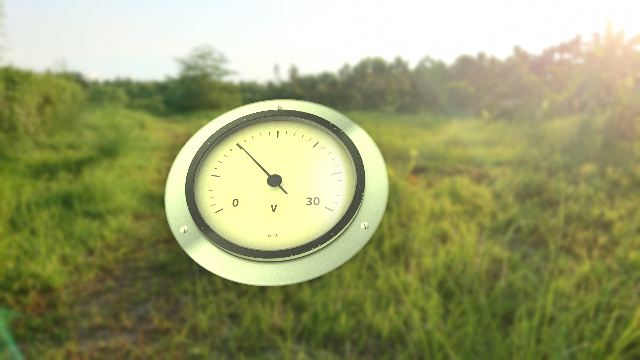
{"value": 10, "unit": "V"}
